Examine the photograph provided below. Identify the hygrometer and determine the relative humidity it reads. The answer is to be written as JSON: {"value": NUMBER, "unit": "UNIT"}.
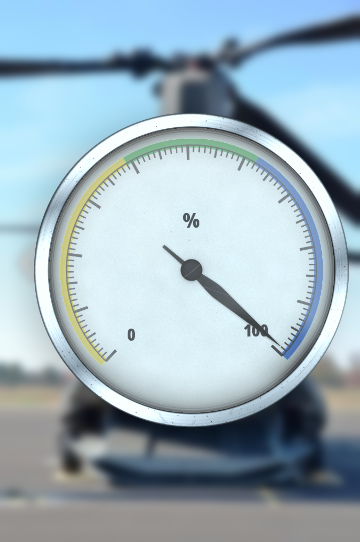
{"value": 99, "unit": "%"}
